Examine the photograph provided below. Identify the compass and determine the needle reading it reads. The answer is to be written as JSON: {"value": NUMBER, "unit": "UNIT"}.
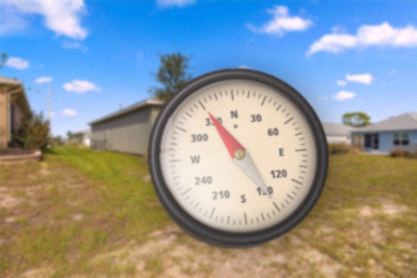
{"value": 330, "unit": "°"}
